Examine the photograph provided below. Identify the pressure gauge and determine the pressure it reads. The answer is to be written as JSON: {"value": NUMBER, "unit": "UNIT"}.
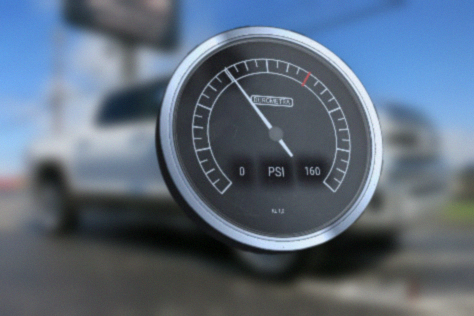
{"value": 60, "unit": "psi"}
